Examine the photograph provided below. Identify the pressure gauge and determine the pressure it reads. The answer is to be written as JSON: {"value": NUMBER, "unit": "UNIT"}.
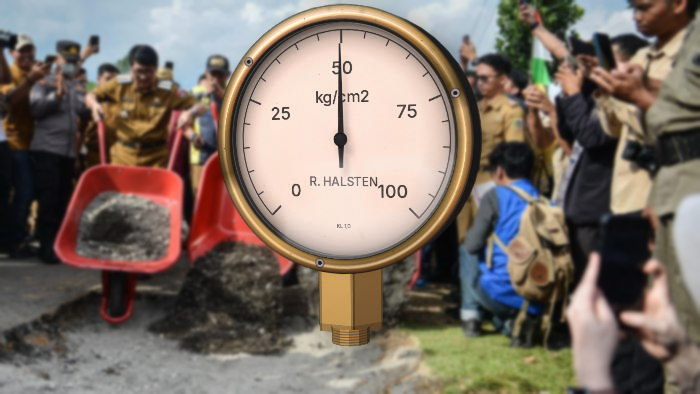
{"value": 50, "unit": "kg/cm²"}
